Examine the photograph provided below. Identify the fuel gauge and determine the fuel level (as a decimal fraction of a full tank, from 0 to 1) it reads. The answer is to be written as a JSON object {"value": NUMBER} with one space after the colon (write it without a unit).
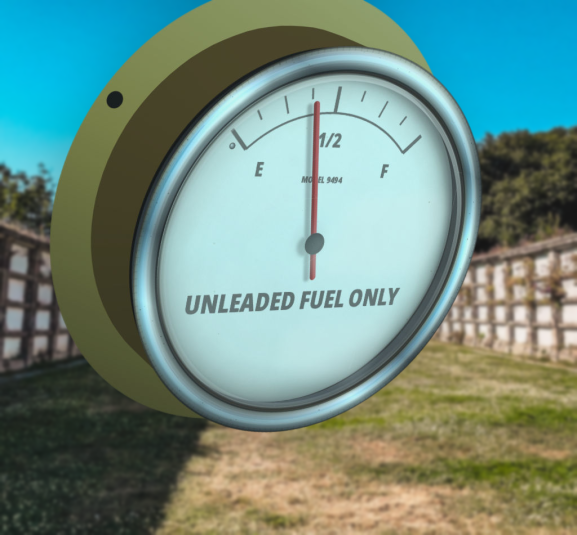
{"value": 0.375}
